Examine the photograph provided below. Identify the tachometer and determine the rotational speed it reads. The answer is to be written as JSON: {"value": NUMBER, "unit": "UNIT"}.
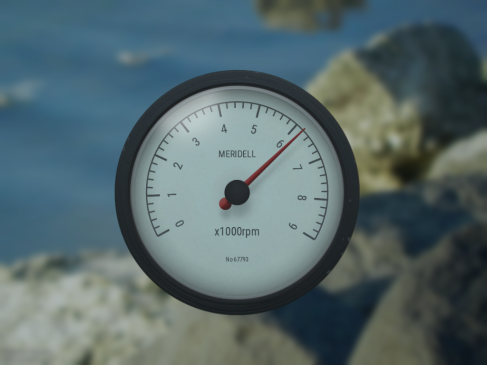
{"value": 6200, "unit": "rpm"}
